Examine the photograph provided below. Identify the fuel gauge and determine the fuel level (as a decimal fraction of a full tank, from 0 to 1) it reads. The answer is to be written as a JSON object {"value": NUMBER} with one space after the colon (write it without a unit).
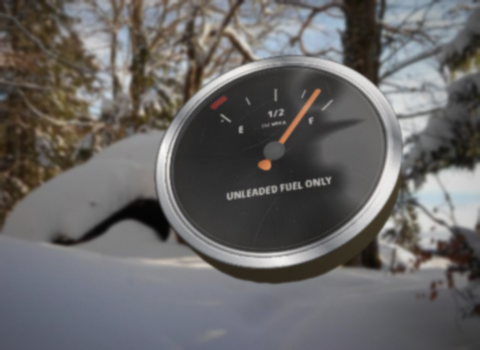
{"value": 0.875}
